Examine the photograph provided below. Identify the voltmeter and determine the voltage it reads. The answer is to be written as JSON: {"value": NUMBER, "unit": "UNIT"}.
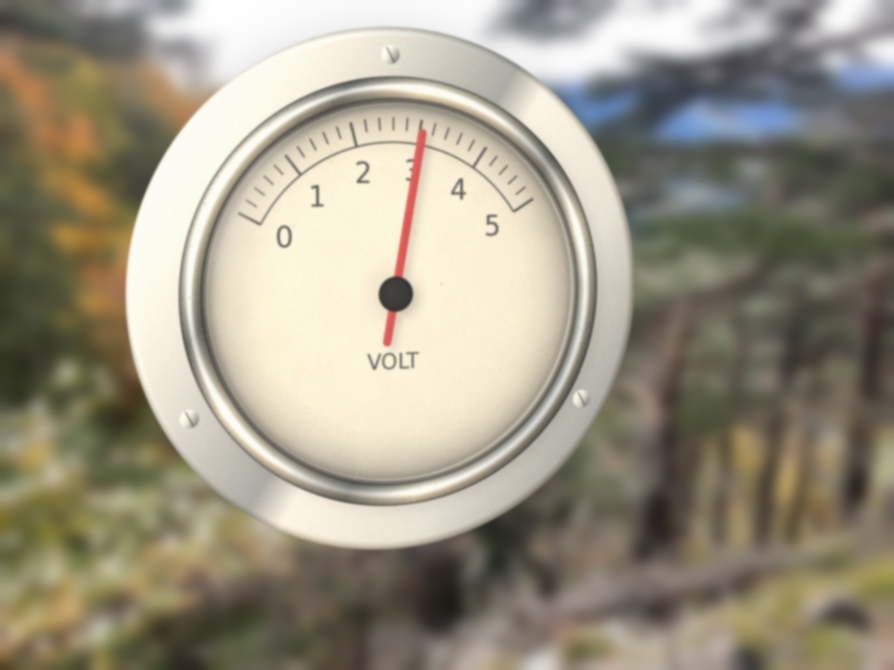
{"value": 3, "unit": "V"}
